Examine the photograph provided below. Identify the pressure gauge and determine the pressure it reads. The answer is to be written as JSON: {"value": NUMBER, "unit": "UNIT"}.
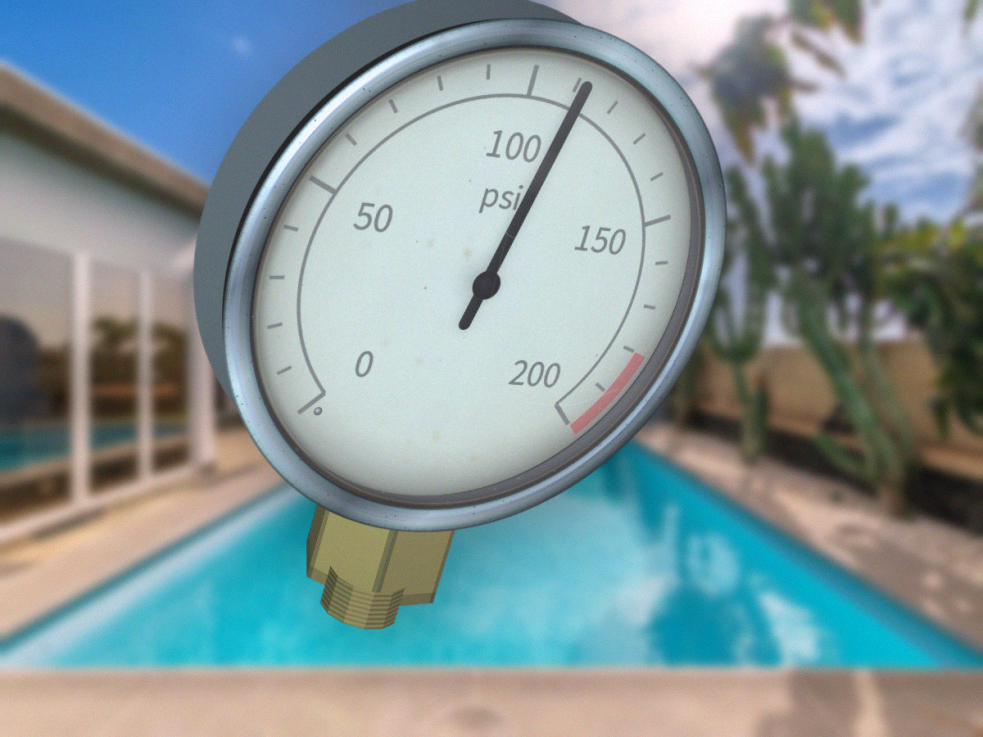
{"value": 110, "unit": "psi"}
